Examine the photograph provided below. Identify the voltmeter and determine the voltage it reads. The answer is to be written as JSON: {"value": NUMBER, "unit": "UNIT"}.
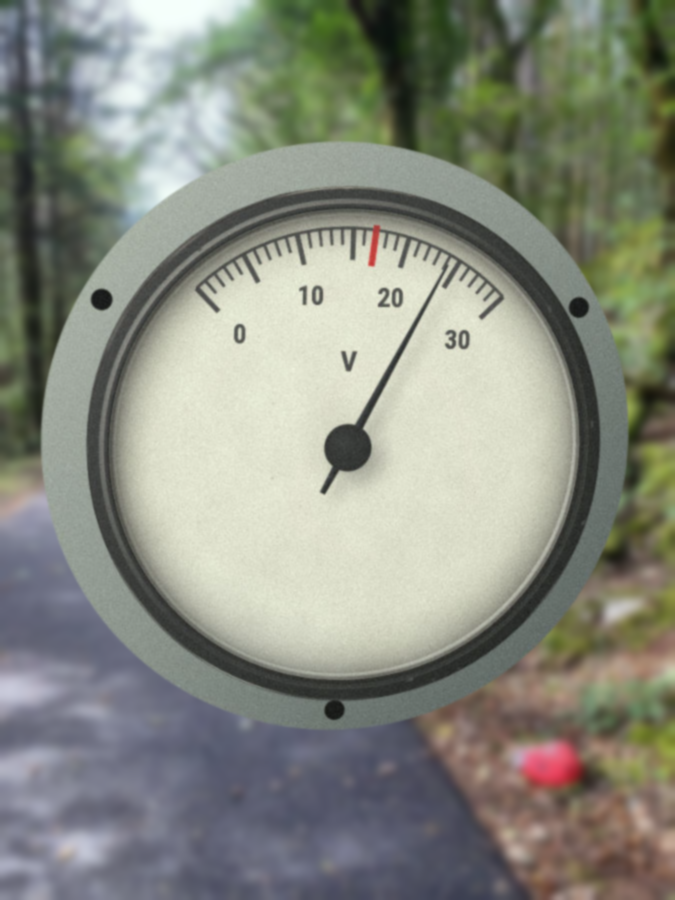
{"value": 24, "unit": "V"}
